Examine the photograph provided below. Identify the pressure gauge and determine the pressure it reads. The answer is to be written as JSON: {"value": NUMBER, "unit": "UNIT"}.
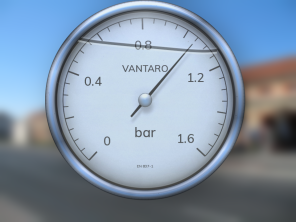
{"value": 1.05, "unit": "bar"}
